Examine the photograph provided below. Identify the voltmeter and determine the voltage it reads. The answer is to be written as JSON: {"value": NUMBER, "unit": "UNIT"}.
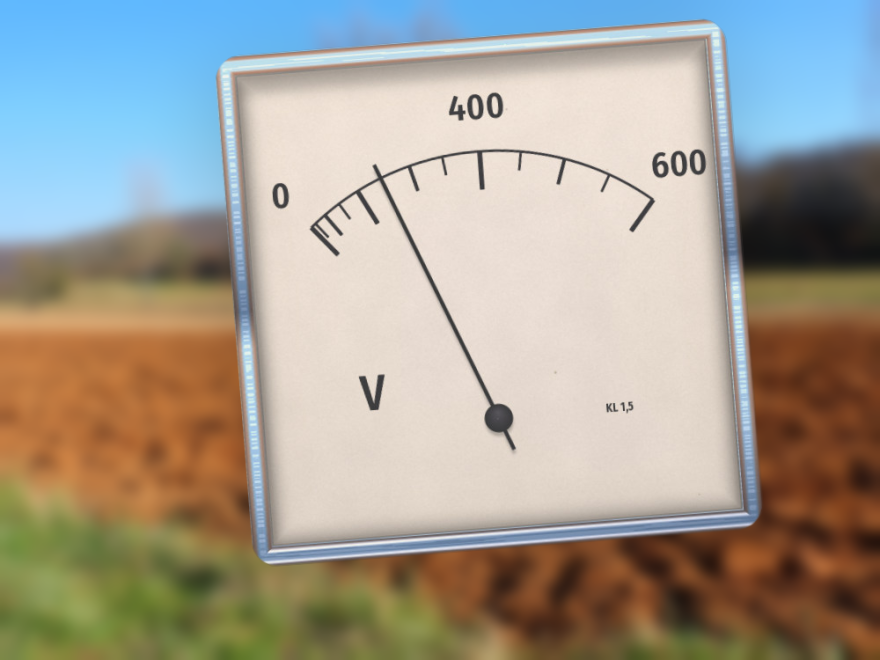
{"value": 250, "unit": "V"}
